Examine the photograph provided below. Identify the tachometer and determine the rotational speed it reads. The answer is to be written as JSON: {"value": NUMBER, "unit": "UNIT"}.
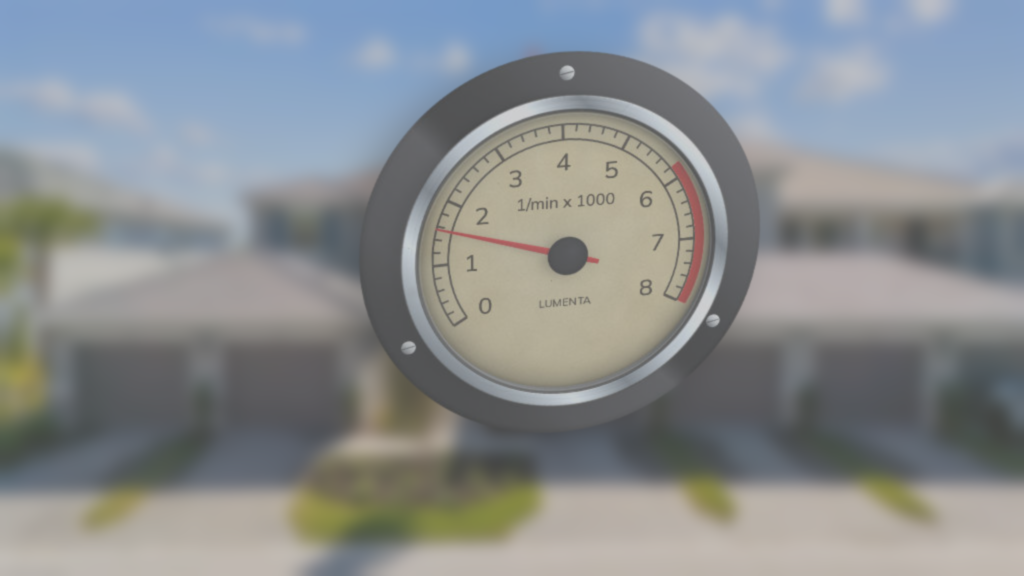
{"value": 1600, "unit": "rpm"}
